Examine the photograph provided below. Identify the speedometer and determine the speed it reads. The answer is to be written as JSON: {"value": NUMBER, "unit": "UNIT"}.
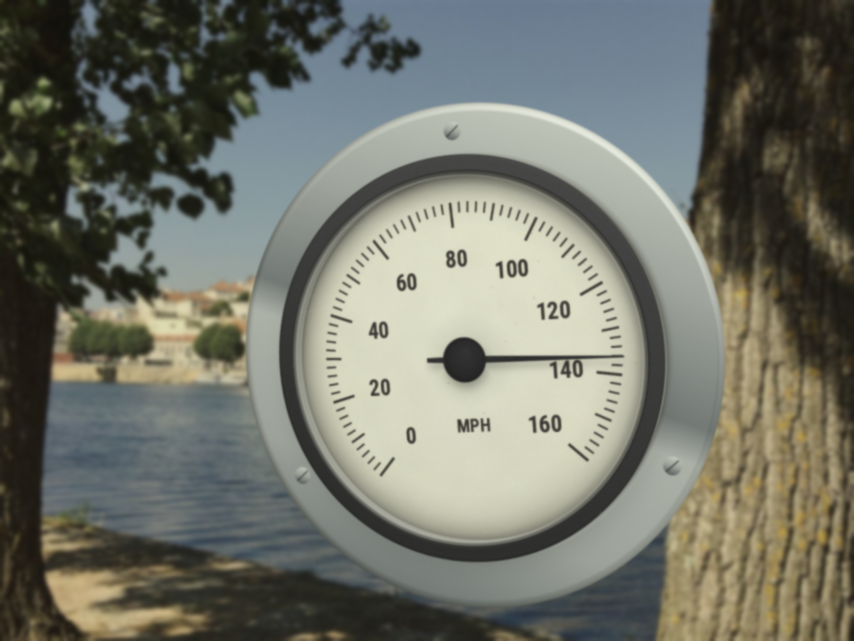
{"value": 136, "unit": "mph"}
